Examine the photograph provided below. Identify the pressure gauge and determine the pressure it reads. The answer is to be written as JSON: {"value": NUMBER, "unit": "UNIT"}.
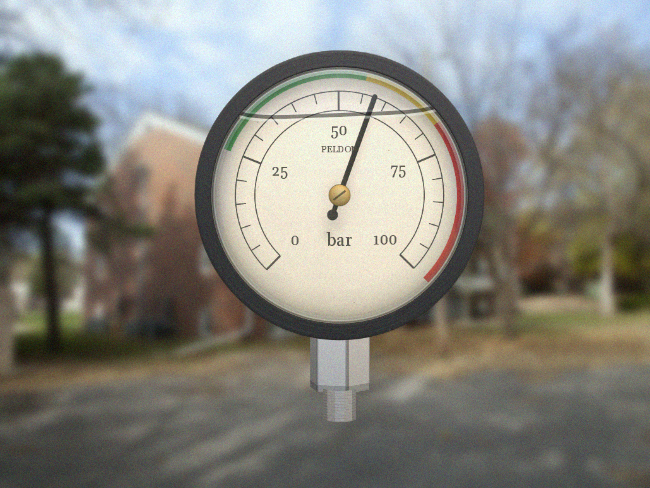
{"value": 57.5, "unit": "bar"}
